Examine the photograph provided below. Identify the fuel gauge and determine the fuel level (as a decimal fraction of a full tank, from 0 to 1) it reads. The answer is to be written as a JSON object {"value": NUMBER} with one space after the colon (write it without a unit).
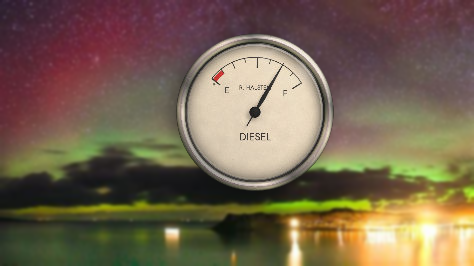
{"value": 0.75}
